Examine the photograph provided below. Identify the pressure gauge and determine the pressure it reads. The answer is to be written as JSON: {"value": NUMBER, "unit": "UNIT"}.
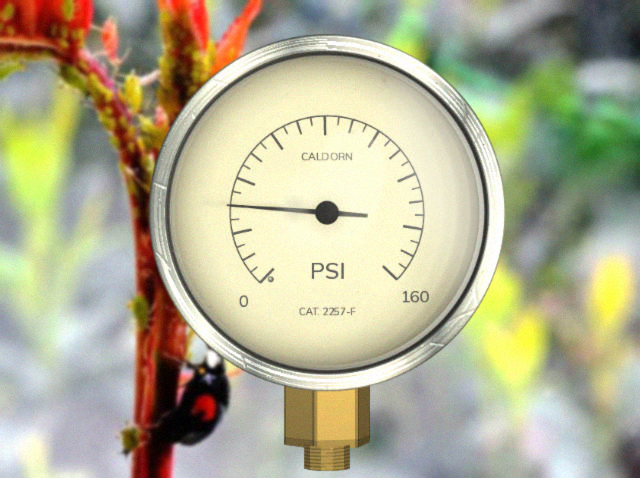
{"value": 30, "unit": "psi"}
